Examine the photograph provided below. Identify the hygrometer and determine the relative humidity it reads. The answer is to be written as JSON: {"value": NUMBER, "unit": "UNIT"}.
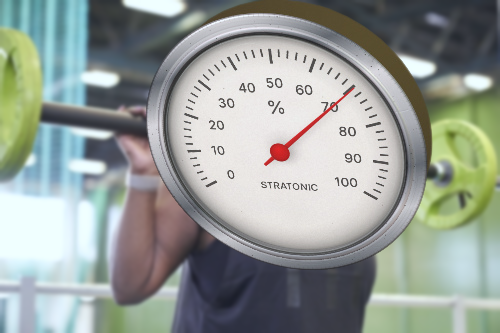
{"value": 70, "unit": "%"}
